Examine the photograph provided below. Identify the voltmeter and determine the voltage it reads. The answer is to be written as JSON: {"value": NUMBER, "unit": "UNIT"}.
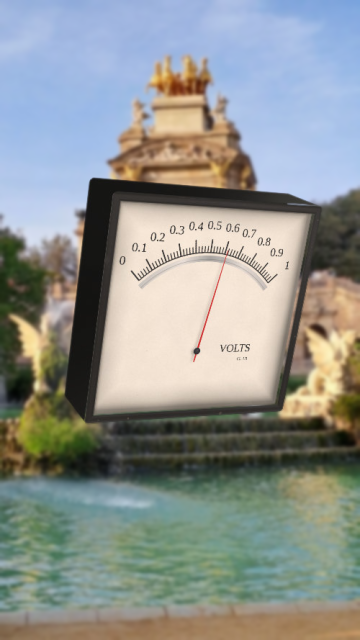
{"value": 0.6, "unit": "V"}
